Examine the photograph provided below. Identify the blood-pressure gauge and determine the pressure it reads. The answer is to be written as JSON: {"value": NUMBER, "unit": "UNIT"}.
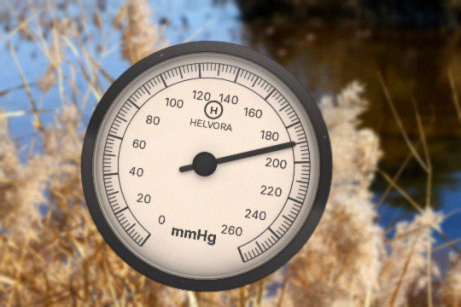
{"value": 190, "unit": "mmHg"}
